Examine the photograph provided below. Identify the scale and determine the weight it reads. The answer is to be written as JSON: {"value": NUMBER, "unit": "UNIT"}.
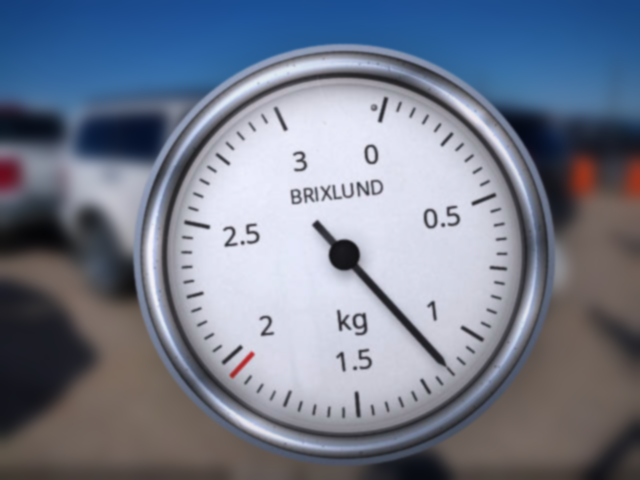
{"value": 1.15, "unit": "kg"}
